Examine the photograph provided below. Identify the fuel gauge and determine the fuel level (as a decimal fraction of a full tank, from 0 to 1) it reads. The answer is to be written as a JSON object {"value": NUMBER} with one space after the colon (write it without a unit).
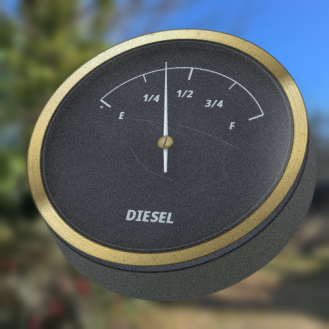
{"value": 0.375}
